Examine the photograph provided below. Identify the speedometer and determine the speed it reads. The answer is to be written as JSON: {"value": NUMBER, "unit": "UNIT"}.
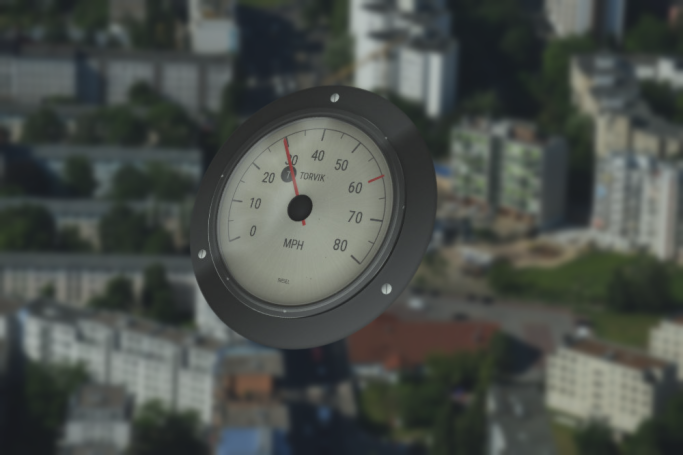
{"value": 30, "unit": "mph"}
